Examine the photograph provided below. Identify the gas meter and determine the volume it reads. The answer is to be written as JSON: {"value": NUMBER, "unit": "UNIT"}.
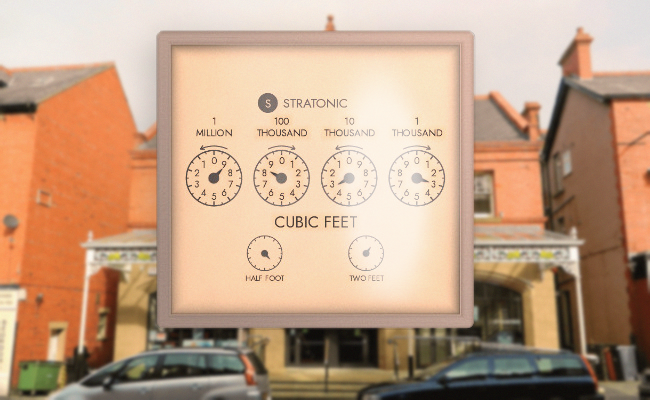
{"value": 883300, "unit": "ft³"}
